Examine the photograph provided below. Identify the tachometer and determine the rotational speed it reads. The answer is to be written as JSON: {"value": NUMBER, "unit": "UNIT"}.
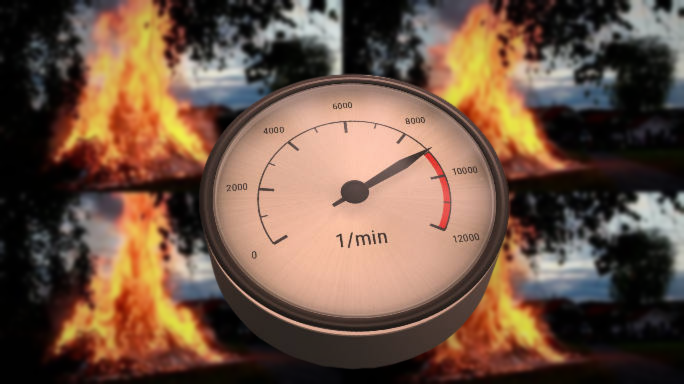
{"value": 9000, "unit": "rpm"}
